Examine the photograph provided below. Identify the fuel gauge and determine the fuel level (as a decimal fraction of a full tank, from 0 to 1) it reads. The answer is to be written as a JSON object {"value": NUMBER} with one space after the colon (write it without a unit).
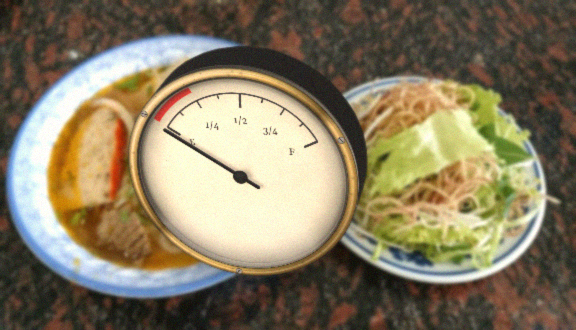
{"value": 0}
